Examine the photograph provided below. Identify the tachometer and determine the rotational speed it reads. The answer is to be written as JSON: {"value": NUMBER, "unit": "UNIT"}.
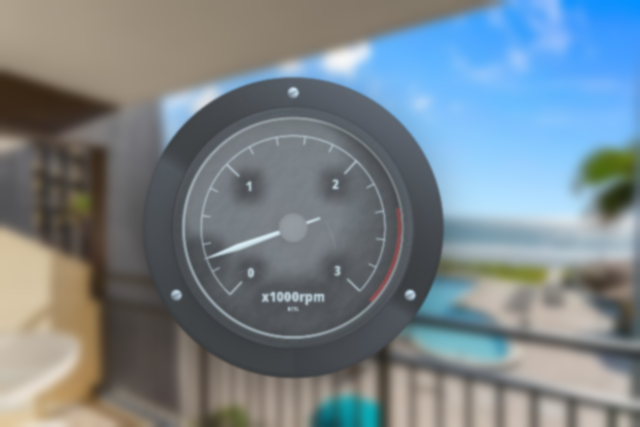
{"value": 300, "unit": "rpm"}
